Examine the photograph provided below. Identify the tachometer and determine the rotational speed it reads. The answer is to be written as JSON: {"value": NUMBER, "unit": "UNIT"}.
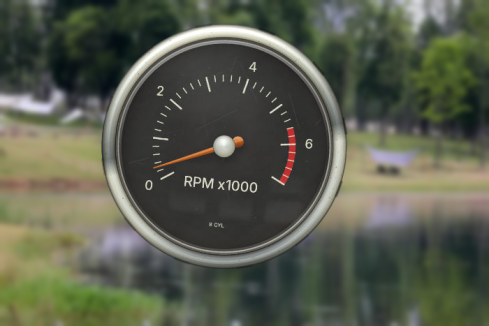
{"value": 300, "unit": "rpm"}
